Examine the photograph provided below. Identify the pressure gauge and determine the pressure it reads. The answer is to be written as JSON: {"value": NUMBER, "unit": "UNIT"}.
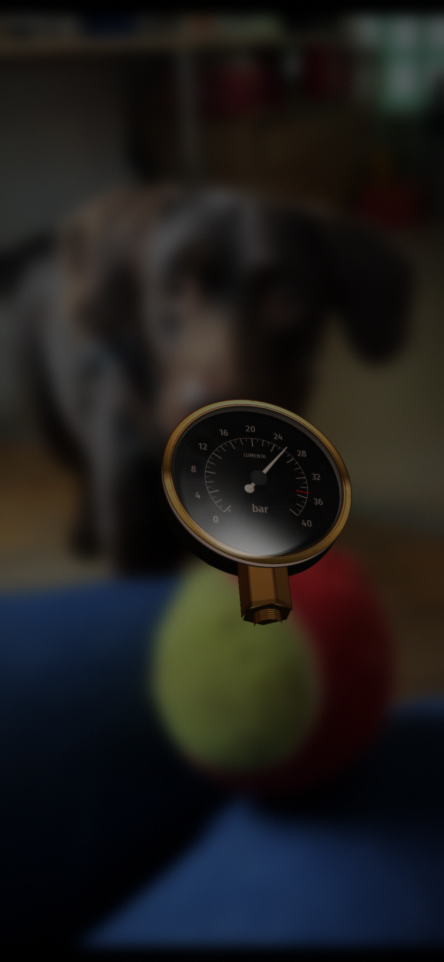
{"value": 26, "unit": "bar"}
